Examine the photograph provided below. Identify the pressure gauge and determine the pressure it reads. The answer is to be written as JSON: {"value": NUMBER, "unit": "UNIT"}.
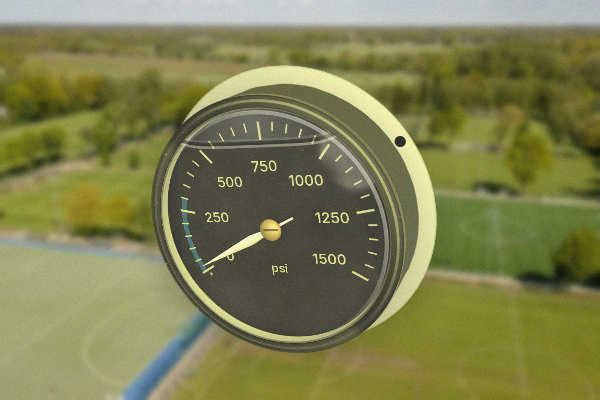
{"value": 25, "unit": "psi"}
